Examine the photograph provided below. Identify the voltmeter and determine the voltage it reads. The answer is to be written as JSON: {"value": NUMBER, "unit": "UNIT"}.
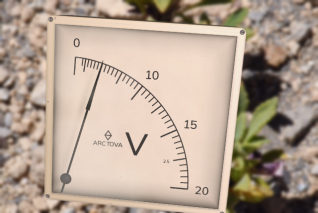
{"value": 5, "unit": "V"}
